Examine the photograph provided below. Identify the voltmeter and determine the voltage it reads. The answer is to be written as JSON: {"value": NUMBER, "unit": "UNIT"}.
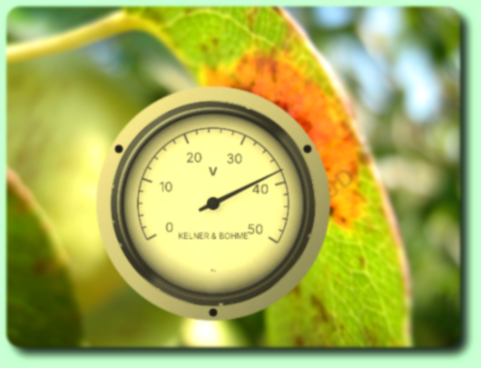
{"value": 38, "unit": "V"}
